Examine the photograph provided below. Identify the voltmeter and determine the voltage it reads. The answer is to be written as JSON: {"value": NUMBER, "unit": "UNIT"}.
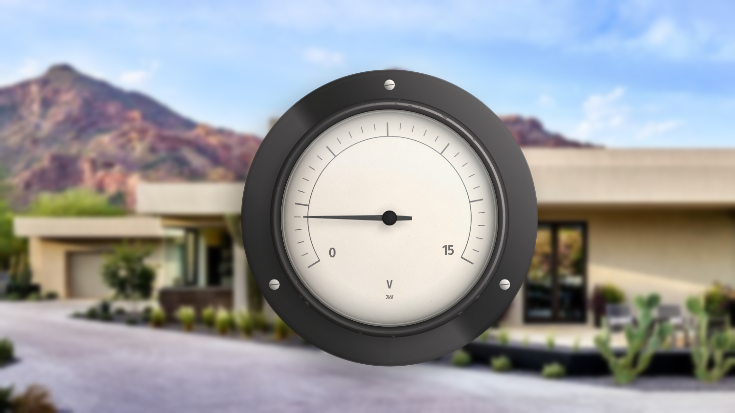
{"value": 2, "unit": "V"}
